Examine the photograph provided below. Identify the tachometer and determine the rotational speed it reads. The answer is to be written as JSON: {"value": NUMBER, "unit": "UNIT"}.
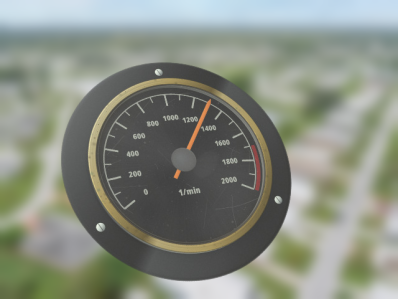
{"value": 1300, "unit": "rpm"}
